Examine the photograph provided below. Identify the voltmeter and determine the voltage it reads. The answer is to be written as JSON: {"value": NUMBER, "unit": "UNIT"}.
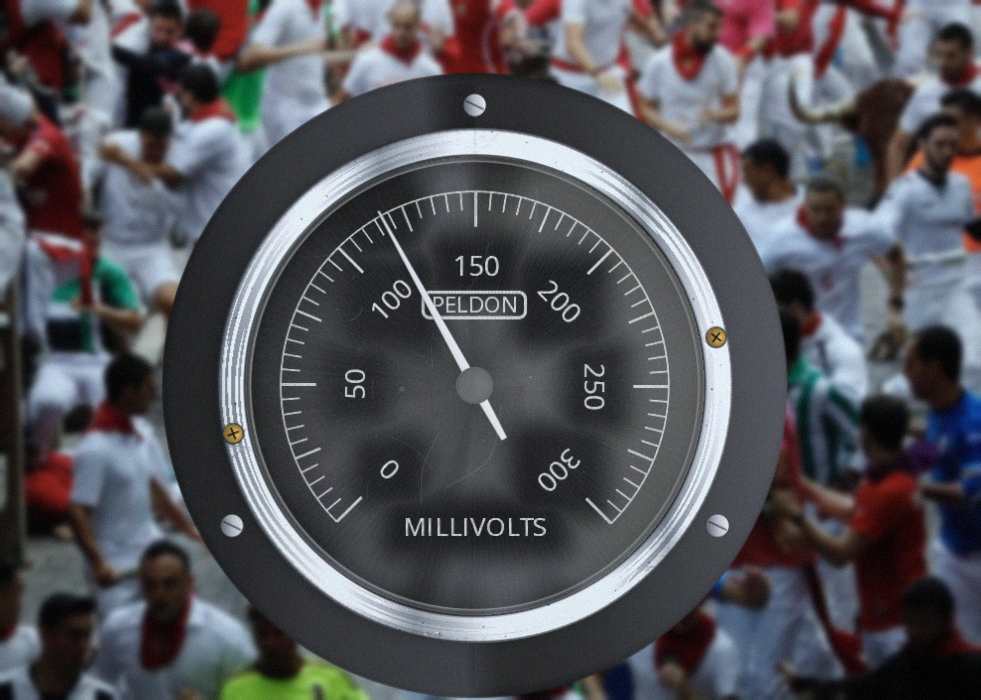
{"value": 117.5, "unit": "mV"}
